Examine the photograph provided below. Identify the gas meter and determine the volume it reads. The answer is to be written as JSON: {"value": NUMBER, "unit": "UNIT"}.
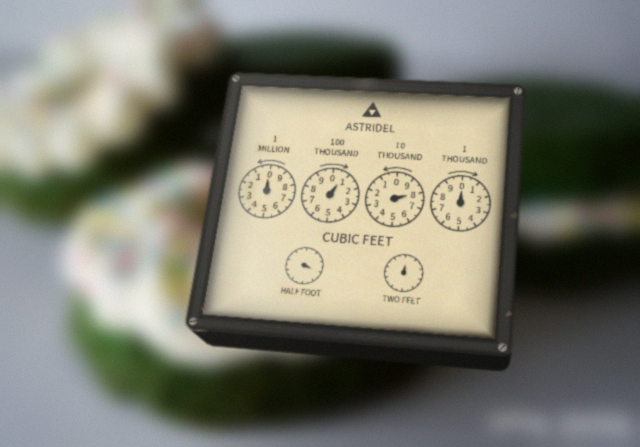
{"value": 8000, "unit": "ft³"}
